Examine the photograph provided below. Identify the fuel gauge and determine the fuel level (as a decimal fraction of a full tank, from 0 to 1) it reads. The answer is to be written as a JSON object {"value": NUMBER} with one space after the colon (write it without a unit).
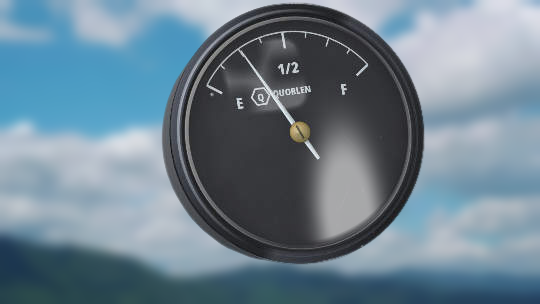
{"value": 0.25}
